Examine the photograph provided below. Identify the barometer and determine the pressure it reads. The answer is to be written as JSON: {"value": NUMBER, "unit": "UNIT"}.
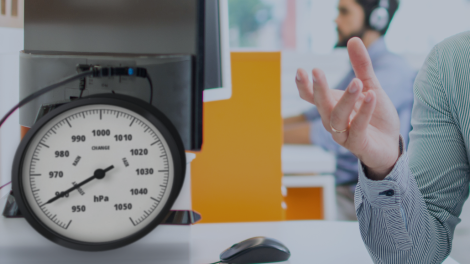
{"value": 960, "unit": "hPa"}
